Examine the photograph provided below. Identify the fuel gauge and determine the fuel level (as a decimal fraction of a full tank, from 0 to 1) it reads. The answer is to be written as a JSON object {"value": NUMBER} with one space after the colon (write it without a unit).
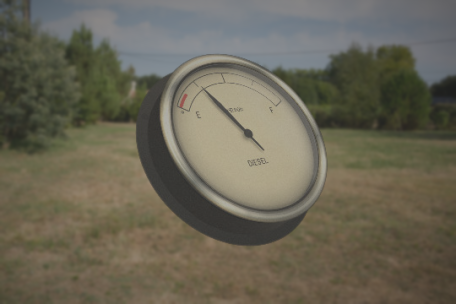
{"value": 0.25}
